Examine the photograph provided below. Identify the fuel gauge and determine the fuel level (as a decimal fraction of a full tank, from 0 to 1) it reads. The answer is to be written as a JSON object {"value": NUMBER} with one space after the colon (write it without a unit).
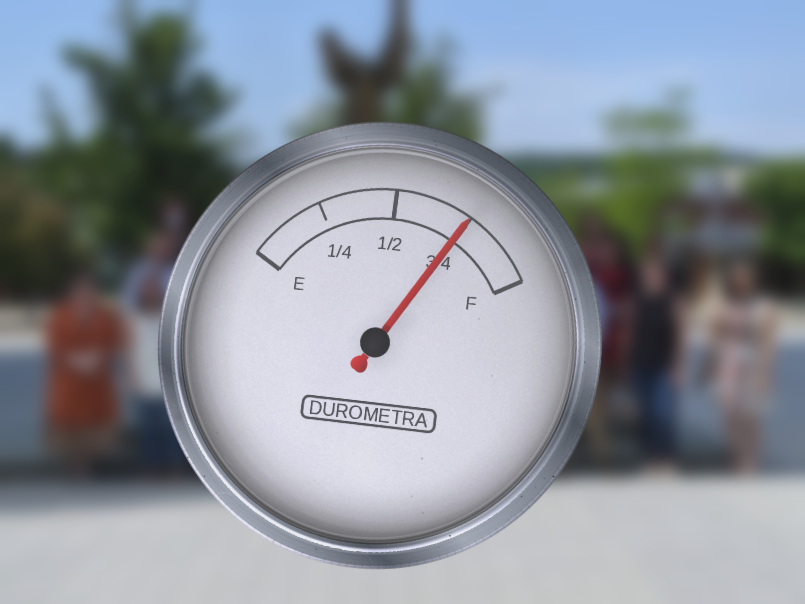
{"value": 0.75}
